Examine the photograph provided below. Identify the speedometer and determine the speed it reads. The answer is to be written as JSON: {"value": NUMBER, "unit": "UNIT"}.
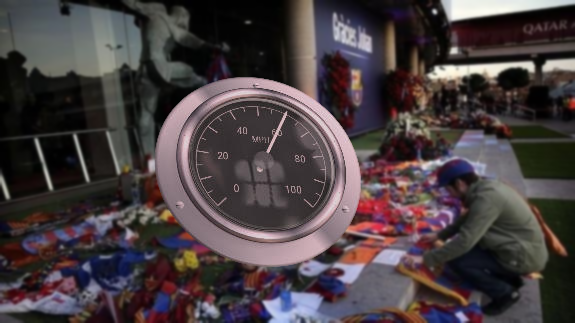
{"value": 60, "unit": "mph"}
